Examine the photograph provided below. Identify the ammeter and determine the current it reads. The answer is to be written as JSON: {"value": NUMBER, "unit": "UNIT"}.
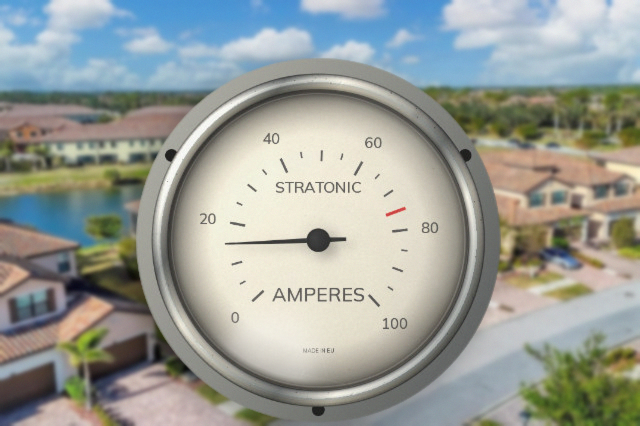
{"value": 15, "unit": "A"}
